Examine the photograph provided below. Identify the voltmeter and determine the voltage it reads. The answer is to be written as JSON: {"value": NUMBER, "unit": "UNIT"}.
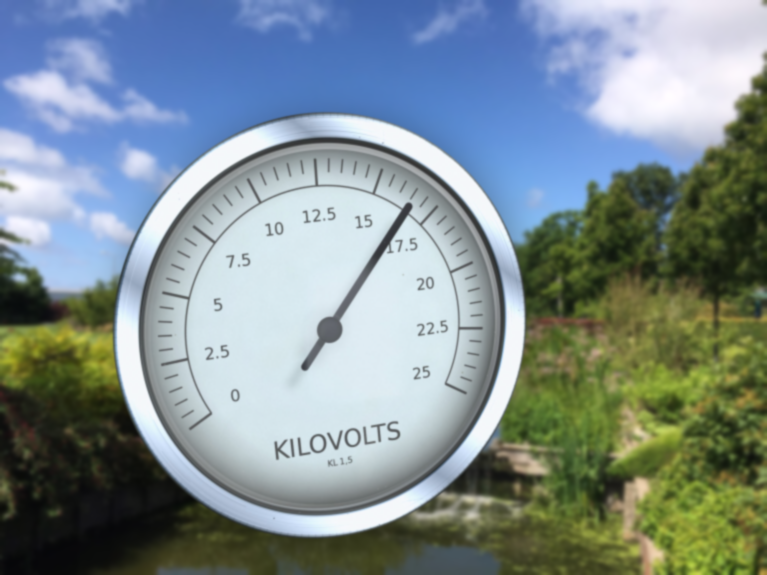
{"value": 16.5, "unit": "kV"}
